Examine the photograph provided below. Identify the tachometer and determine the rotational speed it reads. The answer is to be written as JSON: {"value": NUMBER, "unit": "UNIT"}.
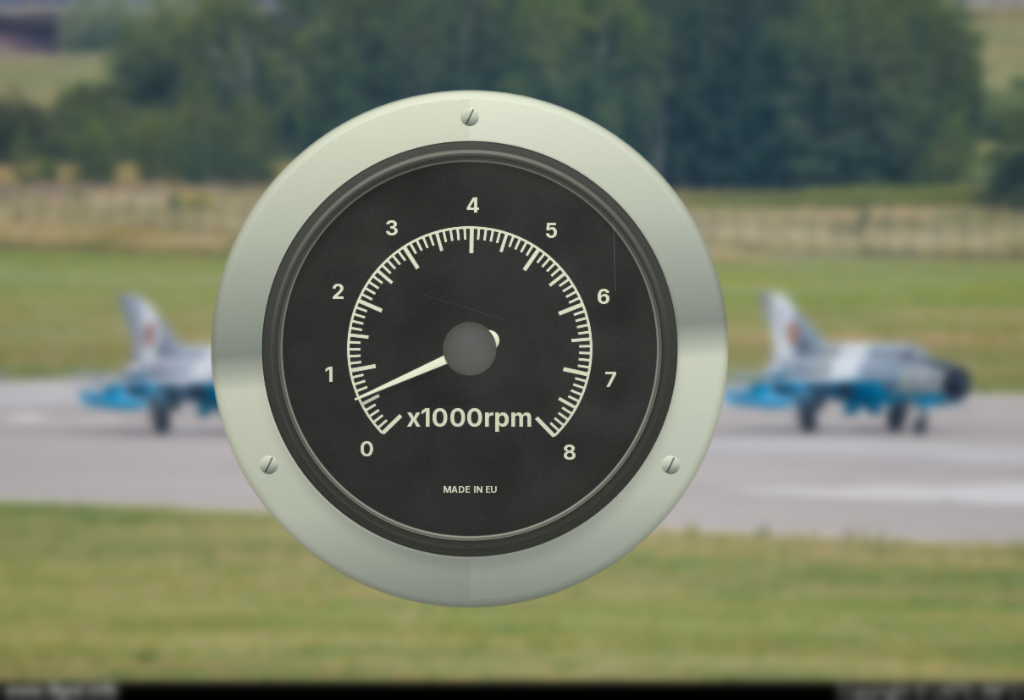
{"value": 600, "unit": "rpm"}
